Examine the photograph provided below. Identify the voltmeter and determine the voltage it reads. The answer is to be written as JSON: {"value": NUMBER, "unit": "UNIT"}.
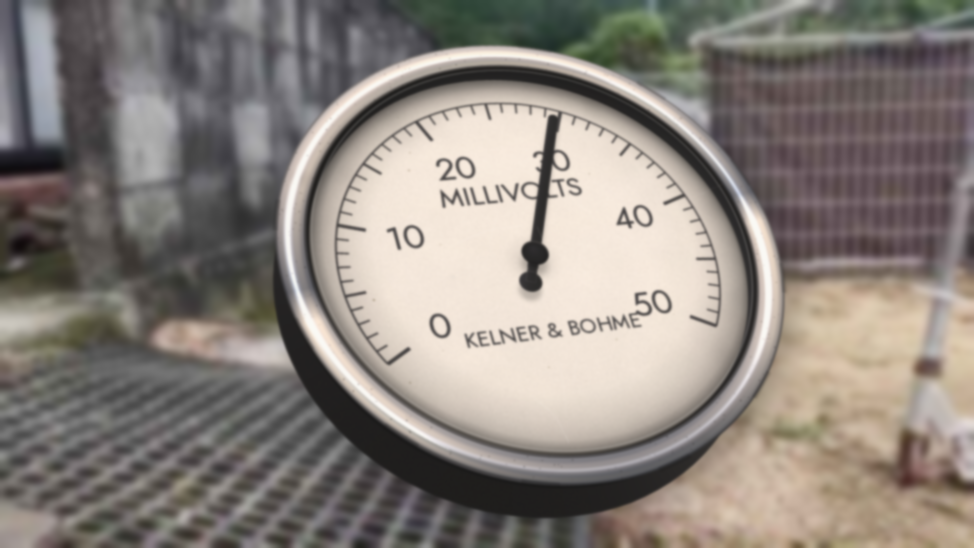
{"value": 29.5, "unit": "mV"}
